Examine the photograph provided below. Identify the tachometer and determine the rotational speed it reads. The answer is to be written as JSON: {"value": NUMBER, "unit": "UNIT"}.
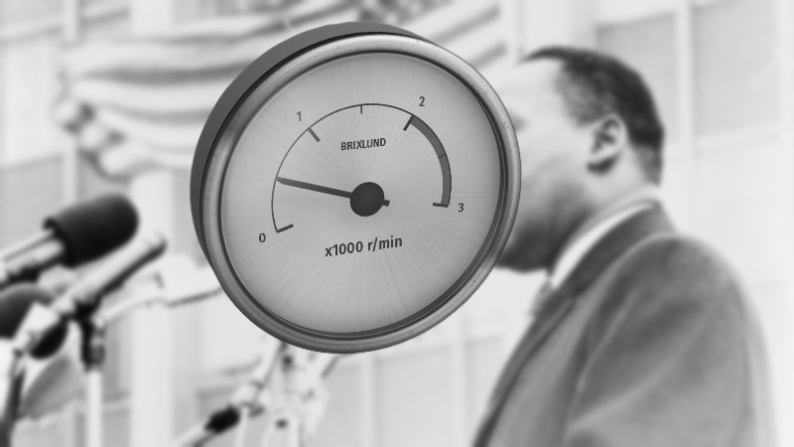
{"value": 500, "unit": "rpm"}
